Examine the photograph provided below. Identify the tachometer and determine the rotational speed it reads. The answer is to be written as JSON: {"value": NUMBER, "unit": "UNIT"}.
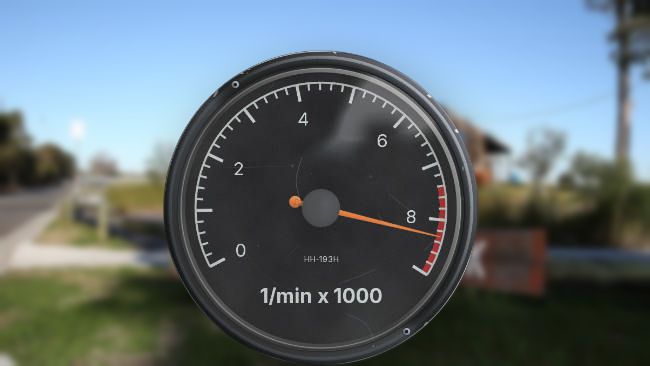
{"value": 8300, "unit": "rpm"}
